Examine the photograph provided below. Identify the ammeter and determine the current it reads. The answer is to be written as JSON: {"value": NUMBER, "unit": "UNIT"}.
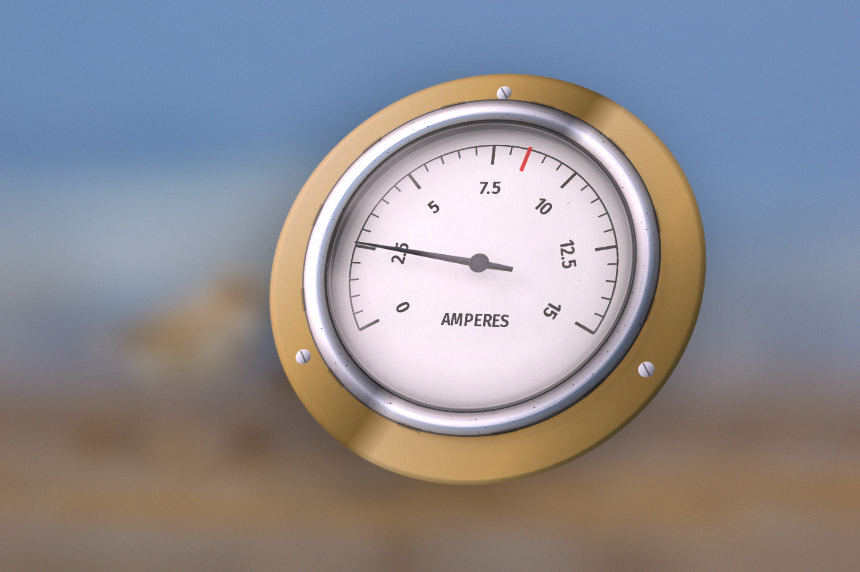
{"value": 2.5, "unit": "A"}
